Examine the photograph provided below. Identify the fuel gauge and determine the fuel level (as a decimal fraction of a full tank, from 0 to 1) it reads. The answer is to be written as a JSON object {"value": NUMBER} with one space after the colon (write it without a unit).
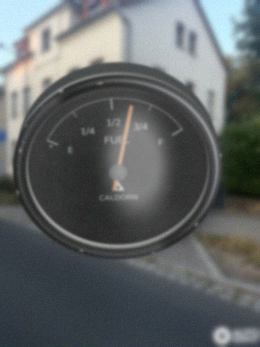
{"value": 0.625}
